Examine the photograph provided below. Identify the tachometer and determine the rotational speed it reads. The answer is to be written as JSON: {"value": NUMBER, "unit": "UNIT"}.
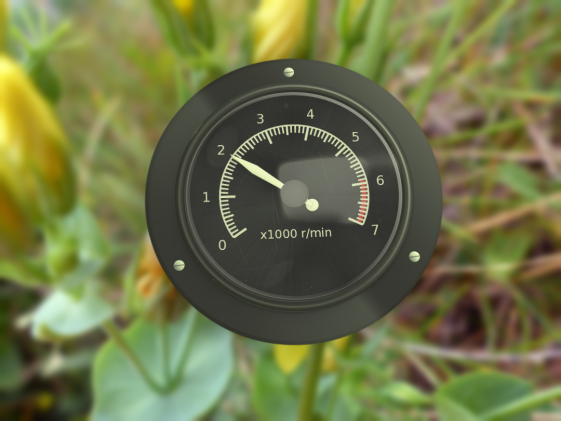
{"value": 2000, "unit": "rpm"}
